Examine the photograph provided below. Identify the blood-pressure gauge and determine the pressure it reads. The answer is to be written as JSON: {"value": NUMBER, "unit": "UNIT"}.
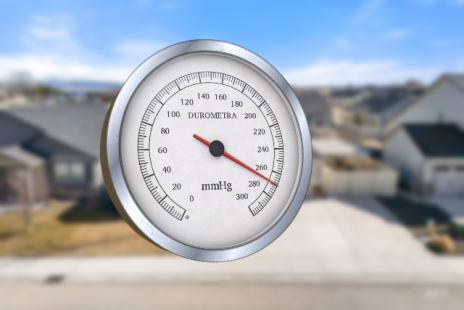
{"value": 270, "unit": "mmHg"}
